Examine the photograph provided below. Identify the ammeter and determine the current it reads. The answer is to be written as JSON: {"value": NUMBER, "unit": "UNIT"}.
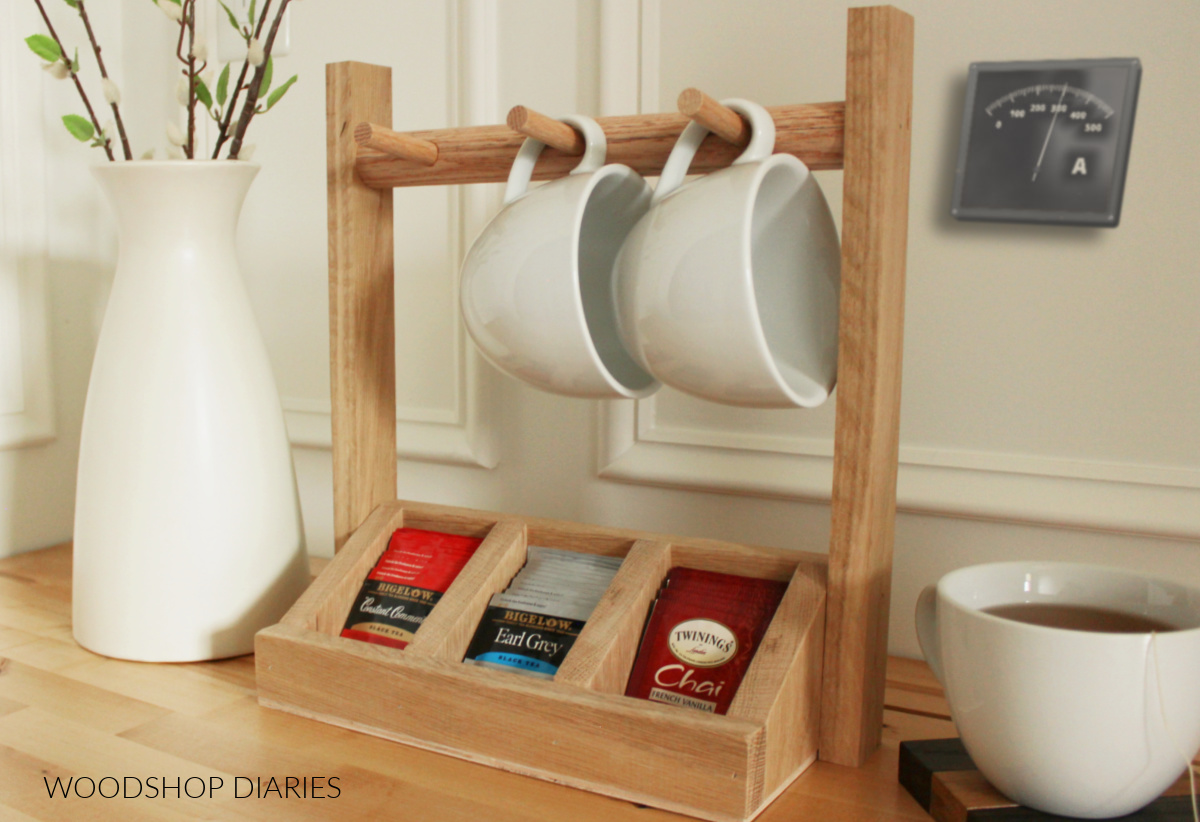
{"value": 300, "unit": "A"}
